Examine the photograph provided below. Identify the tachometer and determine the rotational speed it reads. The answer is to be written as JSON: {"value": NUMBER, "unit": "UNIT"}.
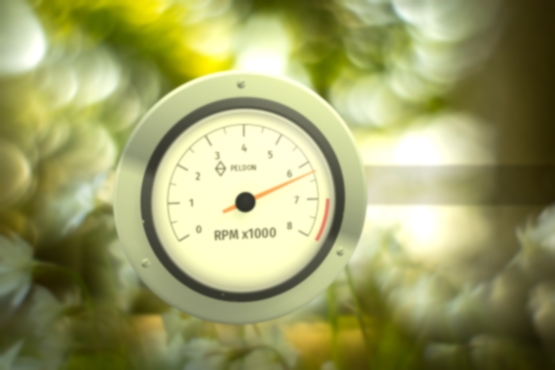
{"value": 6250, "unit": "rpm"}
